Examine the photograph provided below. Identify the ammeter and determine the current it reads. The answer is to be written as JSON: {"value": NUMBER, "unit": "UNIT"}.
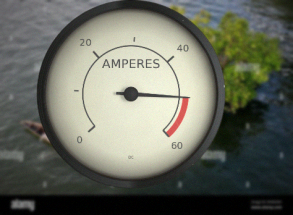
{"value": 50, "unit": "A"}
